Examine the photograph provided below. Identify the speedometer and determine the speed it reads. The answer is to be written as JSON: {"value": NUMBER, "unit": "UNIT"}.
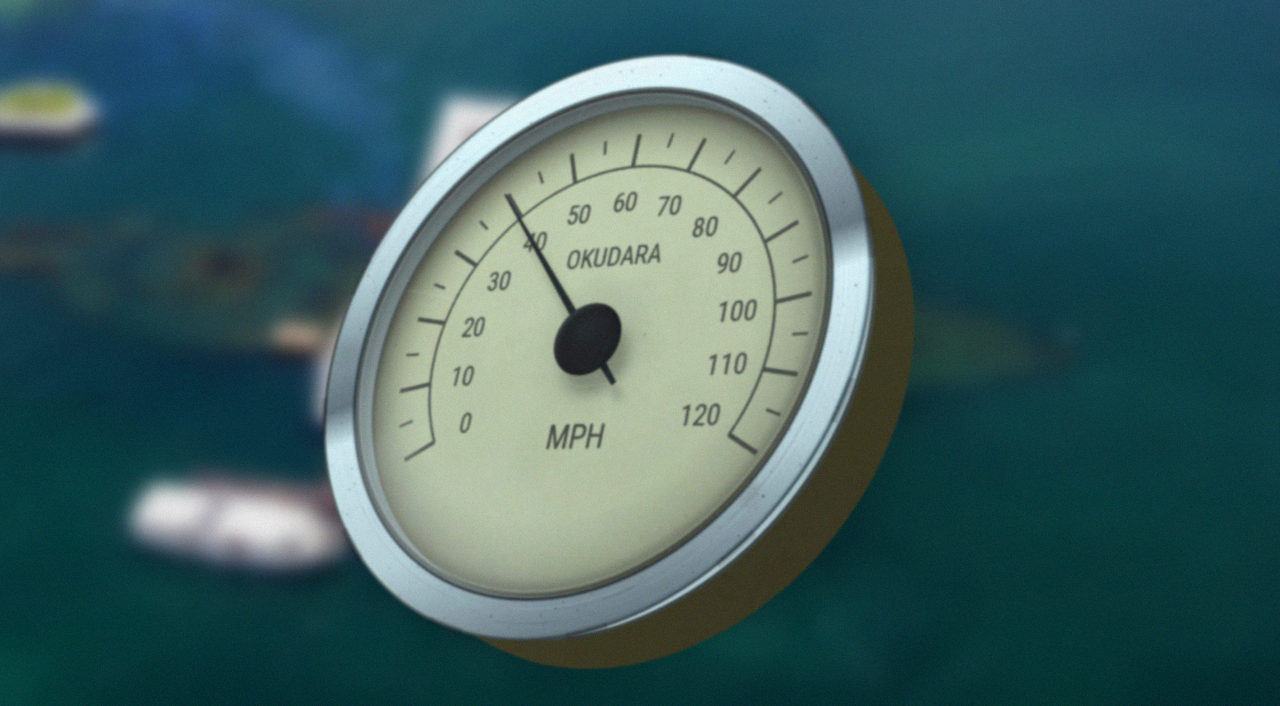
{"value": 40, "unit": "mph"}
